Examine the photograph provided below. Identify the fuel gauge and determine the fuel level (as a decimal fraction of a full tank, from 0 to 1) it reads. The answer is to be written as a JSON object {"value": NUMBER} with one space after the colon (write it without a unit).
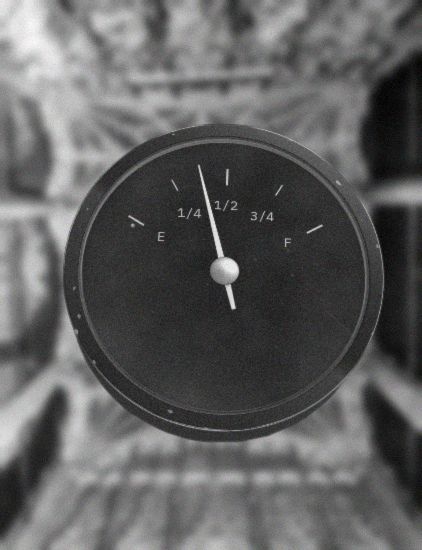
{"value": 0.375}
